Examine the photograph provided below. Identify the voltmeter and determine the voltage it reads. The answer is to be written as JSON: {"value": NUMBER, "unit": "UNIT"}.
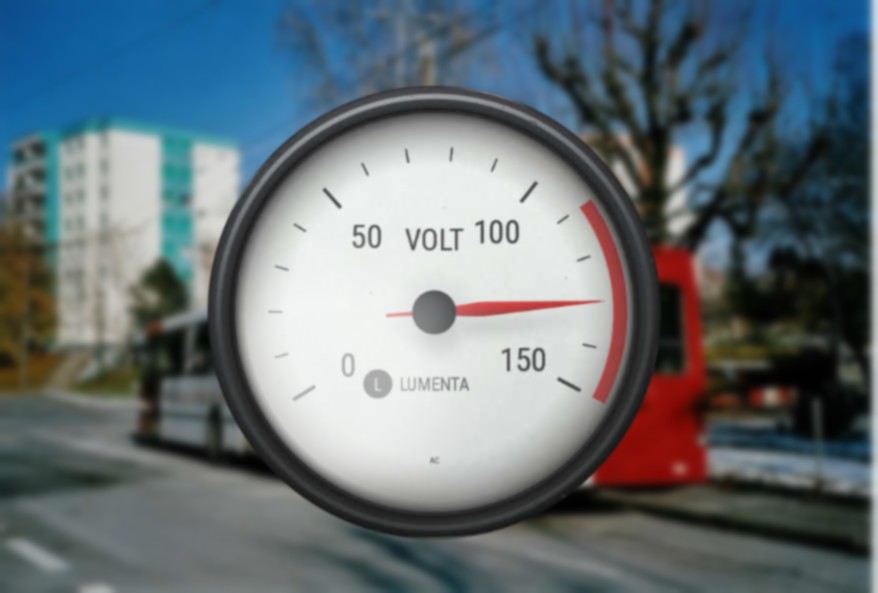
{"value": 130, "unit": "V"}
